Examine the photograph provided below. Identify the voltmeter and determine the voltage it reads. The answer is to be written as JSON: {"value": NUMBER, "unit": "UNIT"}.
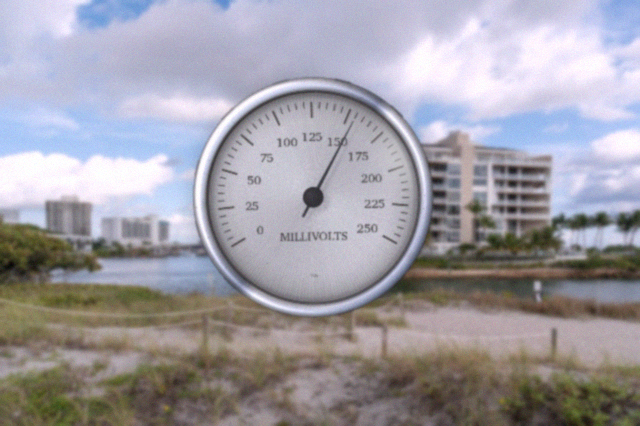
{"value": 155, "unit": "mV"}
